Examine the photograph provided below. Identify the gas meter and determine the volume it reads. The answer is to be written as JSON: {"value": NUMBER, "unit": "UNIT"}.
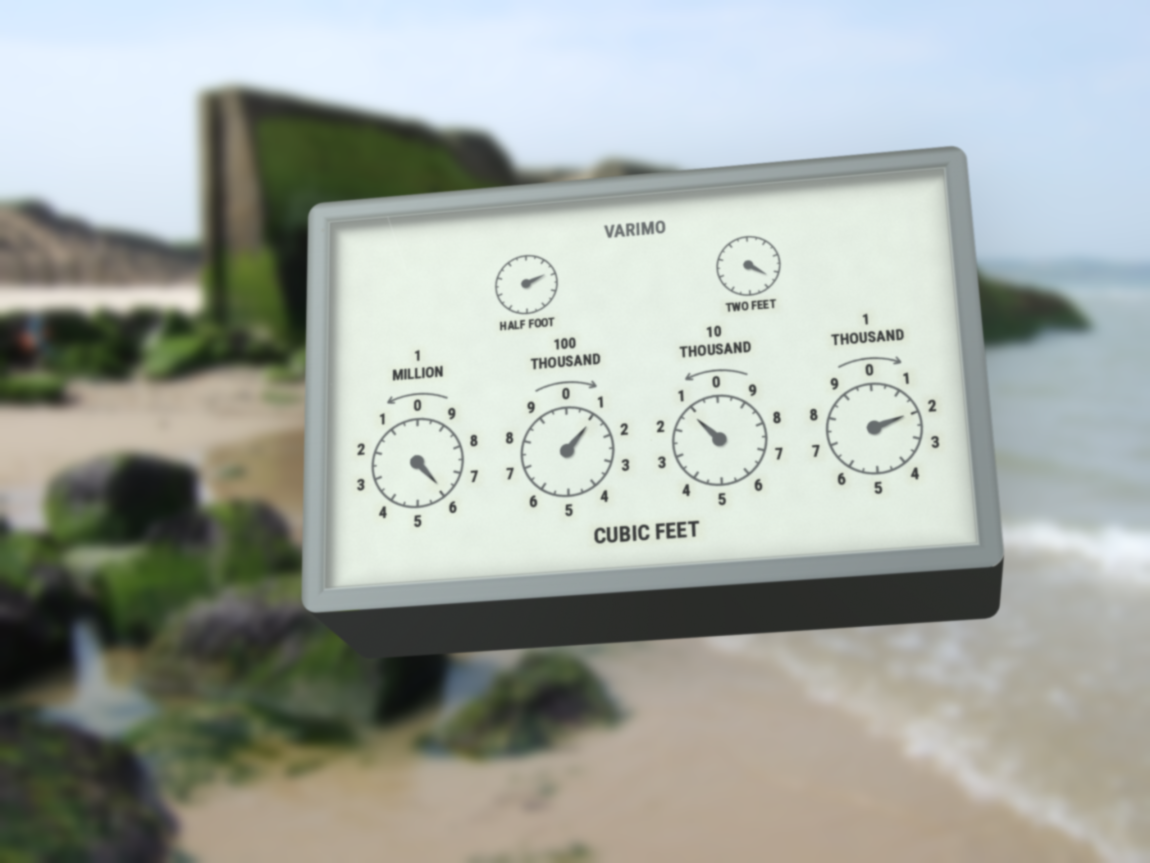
{"value": 611200, "unit": "ft³"}
